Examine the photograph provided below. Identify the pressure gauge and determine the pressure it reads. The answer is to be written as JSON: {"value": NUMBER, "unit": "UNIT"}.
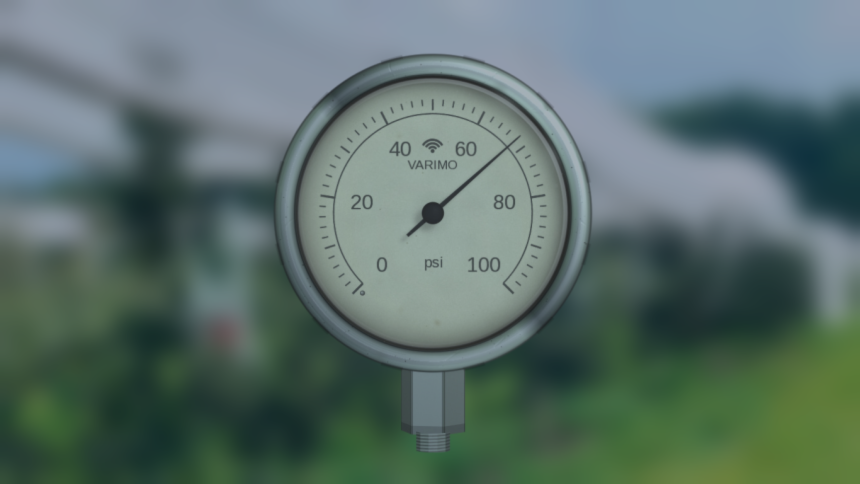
{"value": 68, "unit": "psi"}
